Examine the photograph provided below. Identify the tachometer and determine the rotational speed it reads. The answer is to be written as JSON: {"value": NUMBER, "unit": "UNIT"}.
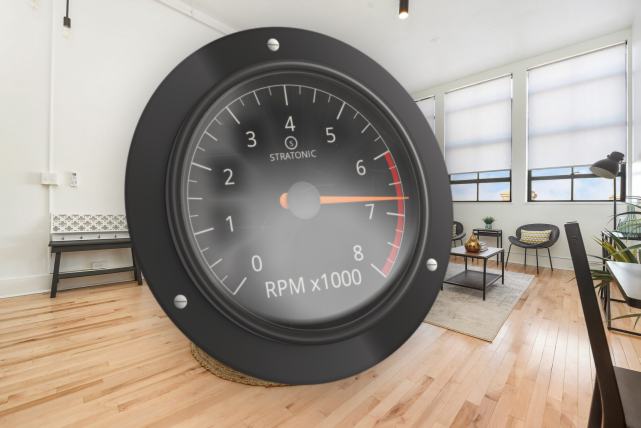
{"value": 6750, "unit": "rpm"}
